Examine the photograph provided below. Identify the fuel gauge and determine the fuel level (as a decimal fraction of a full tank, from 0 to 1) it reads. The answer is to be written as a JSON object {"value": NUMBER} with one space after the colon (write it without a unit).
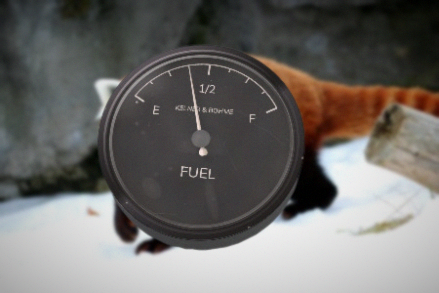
{"value": 0.375}
